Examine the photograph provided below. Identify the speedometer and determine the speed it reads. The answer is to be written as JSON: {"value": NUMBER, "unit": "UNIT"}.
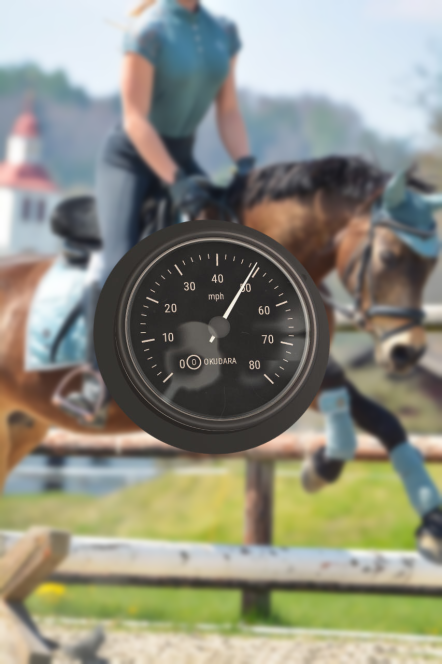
{"value": 49, "unit": "mph"}
